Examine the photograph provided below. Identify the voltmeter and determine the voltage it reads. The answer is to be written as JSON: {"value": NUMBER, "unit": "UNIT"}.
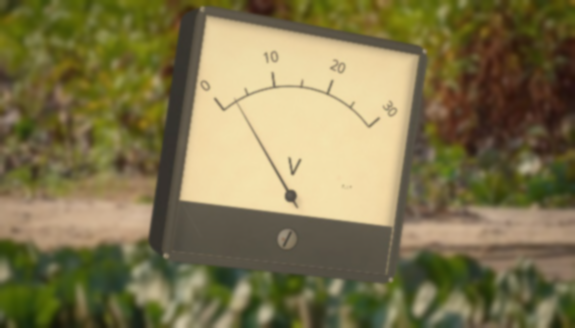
{"value": 2.5, "unit": "V"}
